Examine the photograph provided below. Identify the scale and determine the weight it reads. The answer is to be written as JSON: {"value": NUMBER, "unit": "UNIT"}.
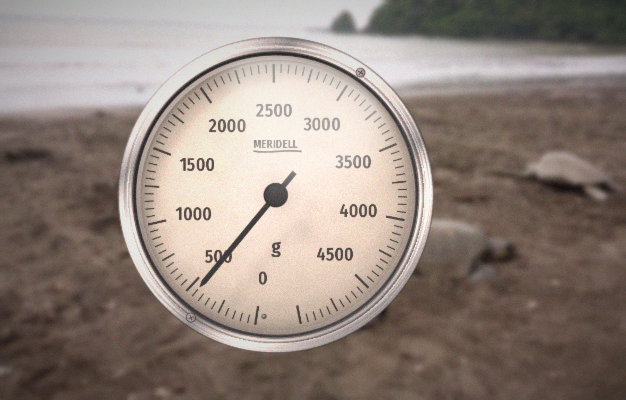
{"value": 450, "unit": "g"}
